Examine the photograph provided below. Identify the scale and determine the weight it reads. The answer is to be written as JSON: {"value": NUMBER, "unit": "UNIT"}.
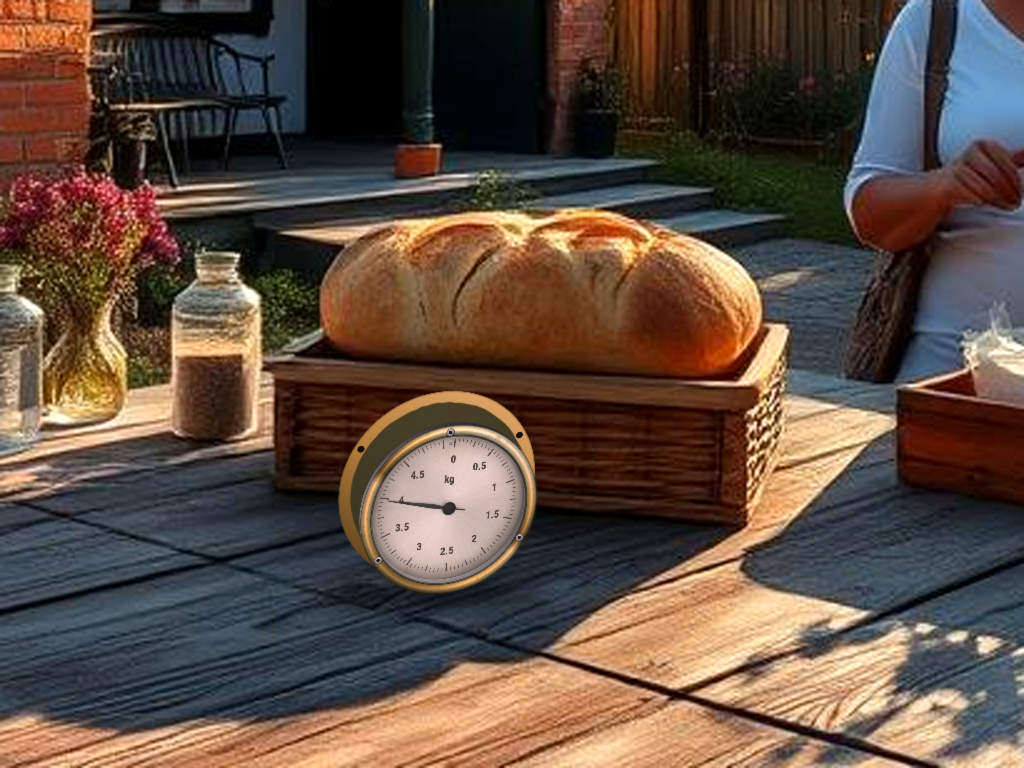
{"value": 4, "unit": "kg"}
